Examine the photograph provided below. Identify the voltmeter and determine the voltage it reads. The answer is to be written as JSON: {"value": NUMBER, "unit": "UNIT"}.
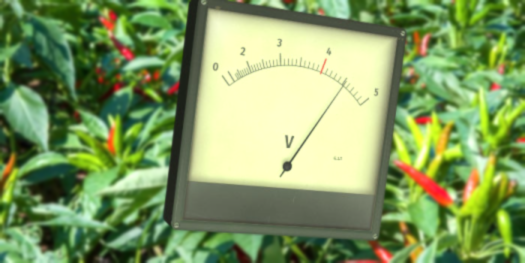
{"value": 4.5, "unit": "V"}
